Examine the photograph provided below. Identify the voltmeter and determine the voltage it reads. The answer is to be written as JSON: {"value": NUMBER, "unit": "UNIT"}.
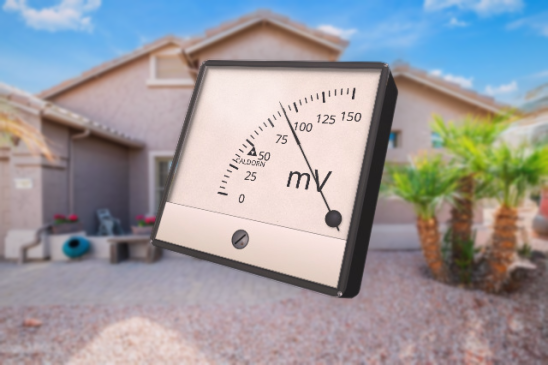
{"value": 90, "unit": "mV"}
